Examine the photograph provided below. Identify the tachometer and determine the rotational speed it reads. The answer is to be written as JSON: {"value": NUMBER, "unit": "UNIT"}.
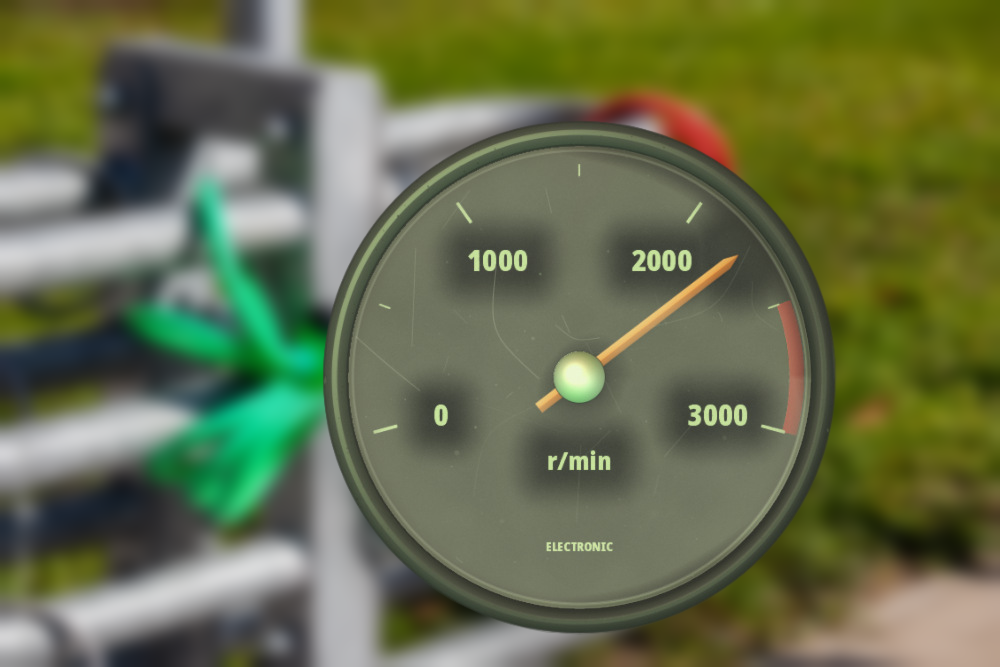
{"value": 2250, "unit": "rpm"}
